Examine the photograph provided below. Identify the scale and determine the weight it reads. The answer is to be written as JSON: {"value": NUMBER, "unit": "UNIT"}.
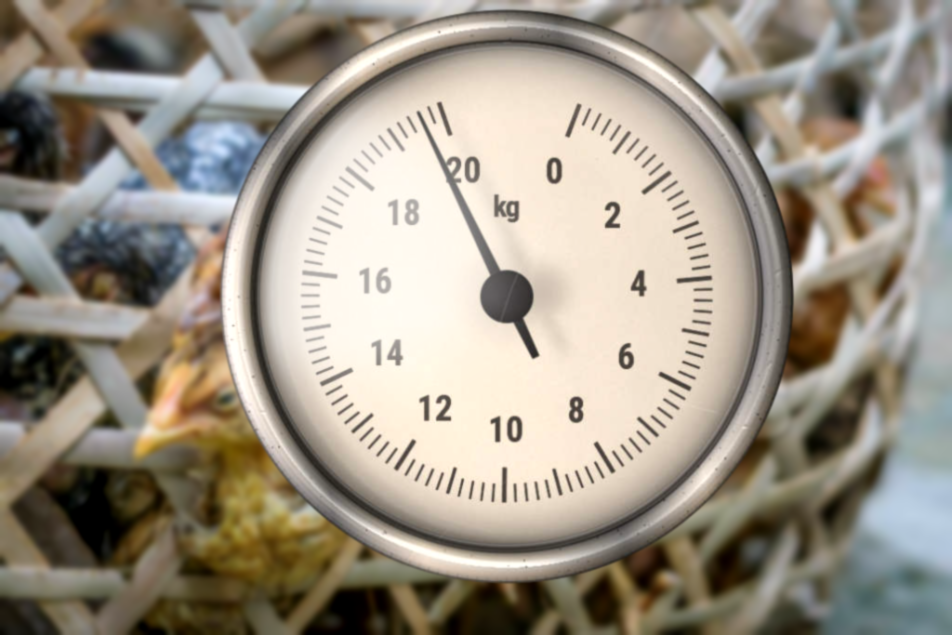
{"value": 19.6, "unit": "kg"}
